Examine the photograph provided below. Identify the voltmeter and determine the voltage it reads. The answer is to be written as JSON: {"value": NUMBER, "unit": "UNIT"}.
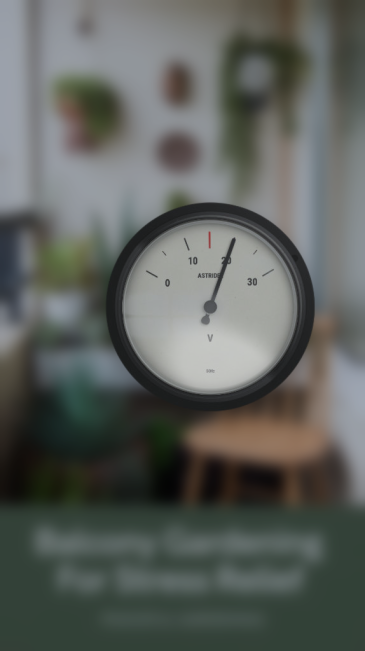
{"value": 20, "unit": "V"}
